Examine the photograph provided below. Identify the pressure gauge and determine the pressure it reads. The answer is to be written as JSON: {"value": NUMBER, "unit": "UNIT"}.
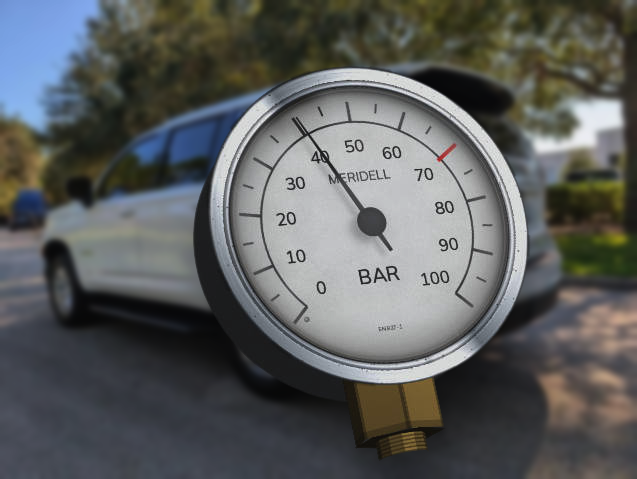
{"value": 40, "unit": "bar"}
